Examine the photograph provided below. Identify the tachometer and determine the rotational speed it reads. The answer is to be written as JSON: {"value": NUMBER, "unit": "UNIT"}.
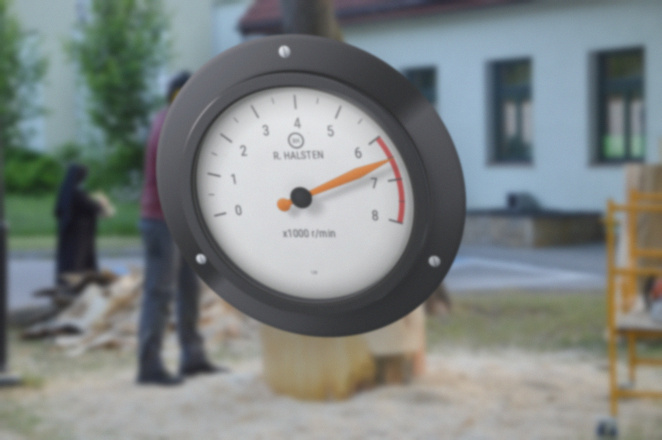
{"value": 6500, "unit": "rpm"}
